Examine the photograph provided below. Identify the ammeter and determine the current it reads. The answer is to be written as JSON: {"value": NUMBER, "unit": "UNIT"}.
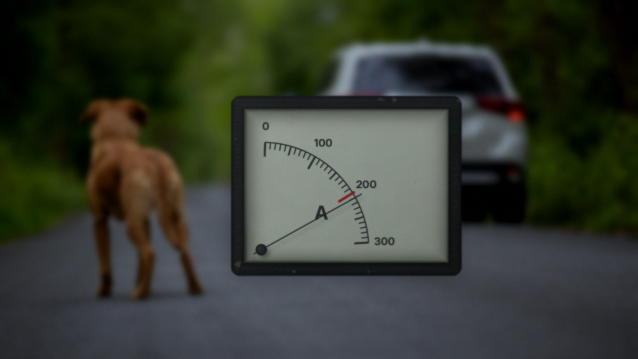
{"value": 210, "unit": "A"}
